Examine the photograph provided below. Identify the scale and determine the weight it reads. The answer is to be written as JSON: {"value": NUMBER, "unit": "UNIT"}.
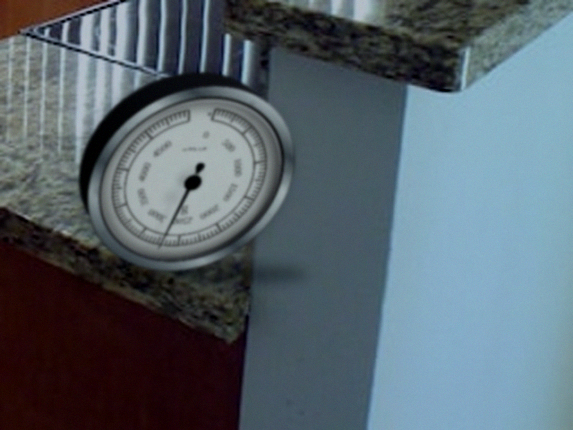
{"value": 2750, "unit": "g"}
